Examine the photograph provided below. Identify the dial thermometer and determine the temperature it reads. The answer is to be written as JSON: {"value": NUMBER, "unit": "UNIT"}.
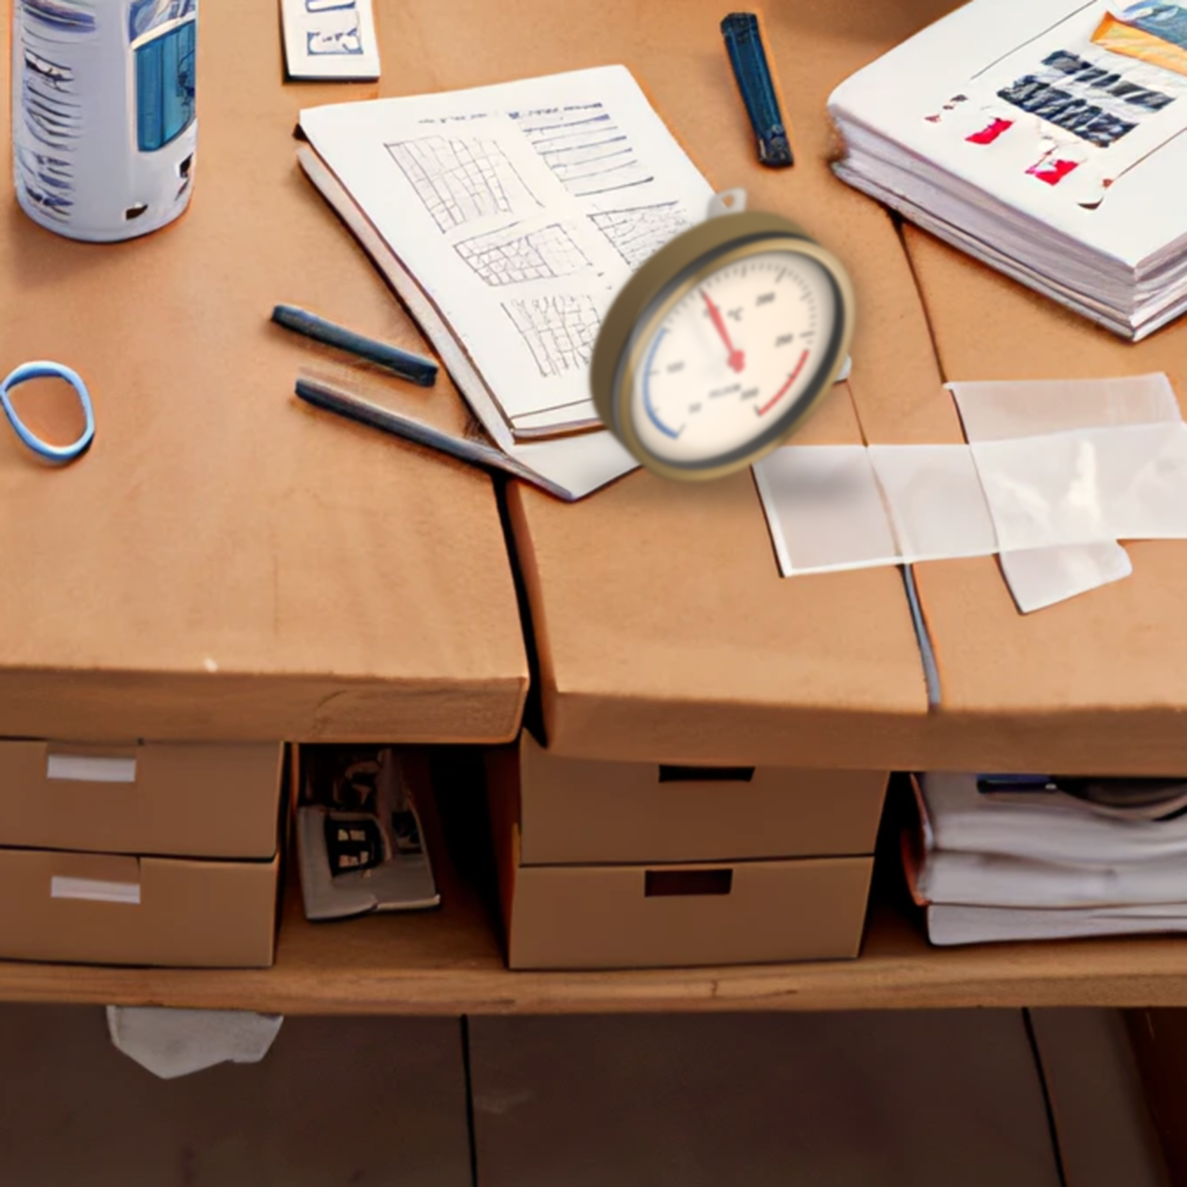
{"value": 150, "unit": "°C"}
